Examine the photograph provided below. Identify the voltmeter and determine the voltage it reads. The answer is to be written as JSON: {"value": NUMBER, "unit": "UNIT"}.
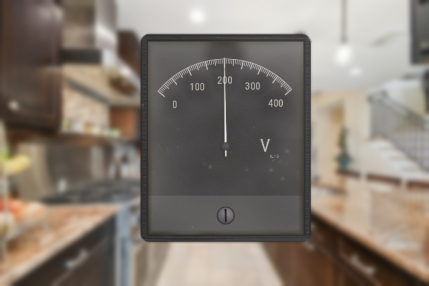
{"value": 200, "unit": "V"}
